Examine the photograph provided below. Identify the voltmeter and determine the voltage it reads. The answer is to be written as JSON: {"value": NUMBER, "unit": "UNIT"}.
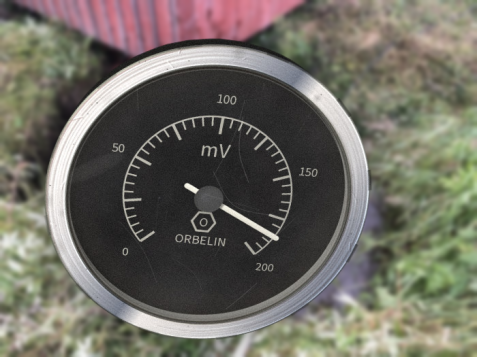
{"value": 185, "unit": "mV"}
